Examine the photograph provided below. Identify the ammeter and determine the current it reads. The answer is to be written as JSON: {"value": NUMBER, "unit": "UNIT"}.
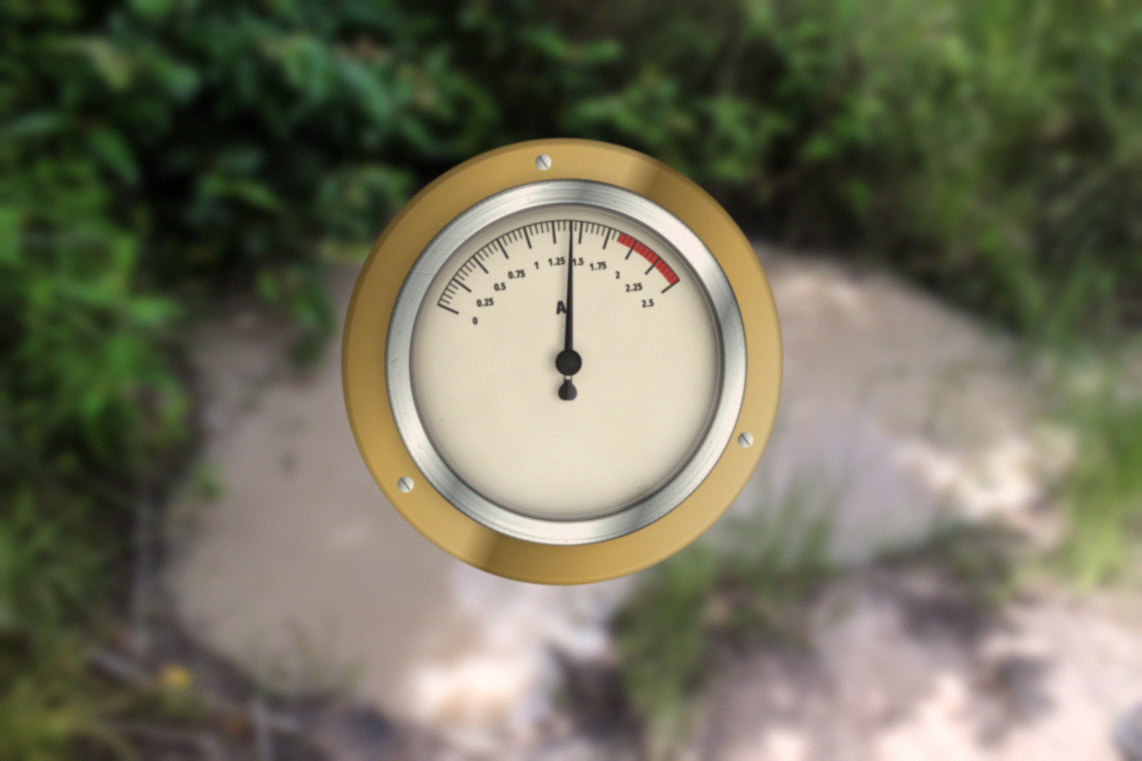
{"value": 1.4, "unit": "A"}
